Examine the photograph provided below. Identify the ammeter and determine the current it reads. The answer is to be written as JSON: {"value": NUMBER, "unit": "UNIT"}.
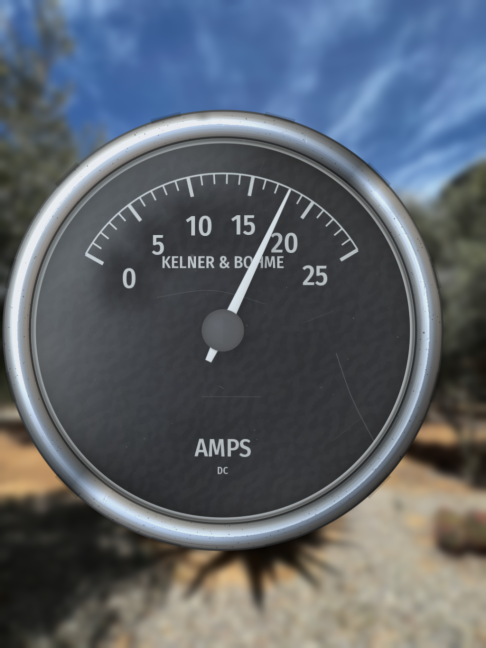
{"value": 18, "unit": "A"}
